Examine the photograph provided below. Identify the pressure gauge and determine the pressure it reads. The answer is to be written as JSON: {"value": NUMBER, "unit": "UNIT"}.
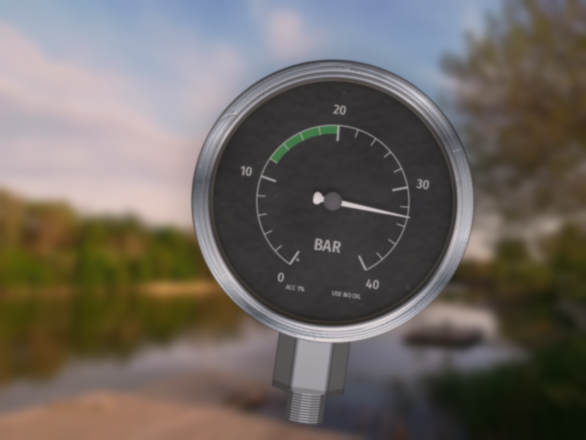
{"value": 33, "unit": "bar"}
